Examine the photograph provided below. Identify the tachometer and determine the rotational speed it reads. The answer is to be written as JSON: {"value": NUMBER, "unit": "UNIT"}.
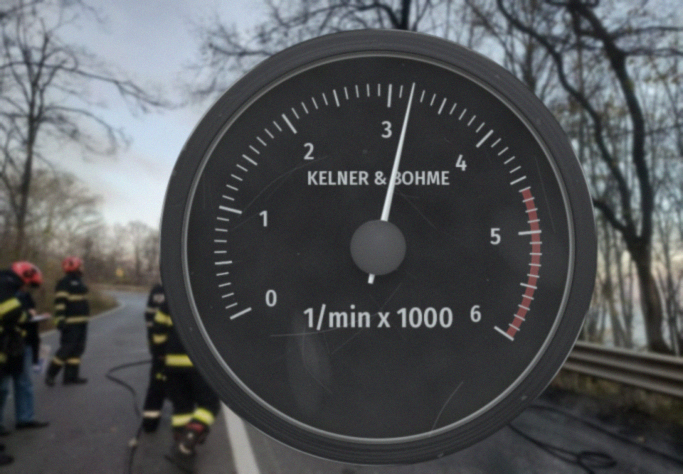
{"value": 3200, "unit": "rpm"}
